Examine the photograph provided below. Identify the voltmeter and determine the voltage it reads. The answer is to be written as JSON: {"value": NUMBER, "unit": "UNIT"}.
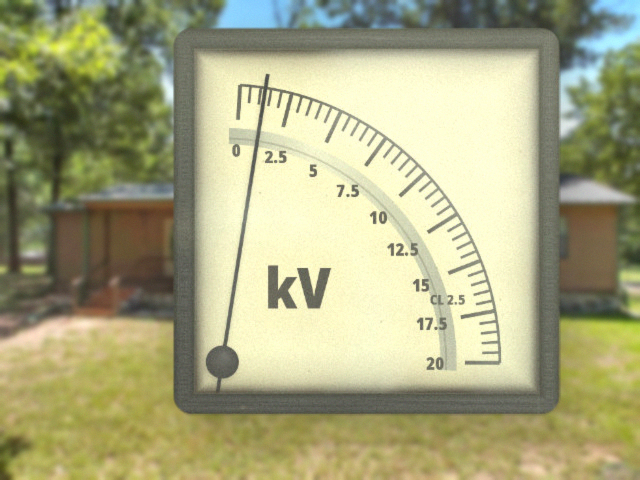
{"value": 1.25, "unit": "kV"}
